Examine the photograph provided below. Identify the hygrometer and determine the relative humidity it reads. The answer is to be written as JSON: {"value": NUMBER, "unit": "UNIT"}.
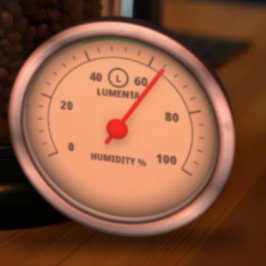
{"value": 64, "unit": "%"}
